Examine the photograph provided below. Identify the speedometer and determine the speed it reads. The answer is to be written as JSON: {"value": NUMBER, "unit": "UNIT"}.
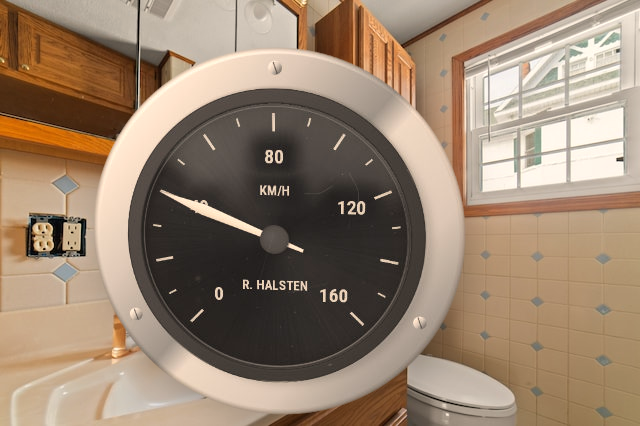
{"value": 40, "unit": "km/h"}
